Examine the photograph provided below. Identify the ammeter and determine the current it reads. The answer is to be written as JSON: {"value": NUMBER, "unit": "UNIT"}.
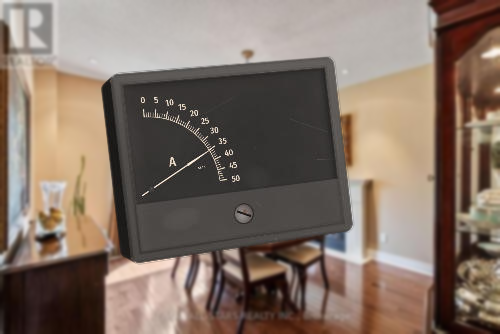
{"value": 35, "unit": "A"}
